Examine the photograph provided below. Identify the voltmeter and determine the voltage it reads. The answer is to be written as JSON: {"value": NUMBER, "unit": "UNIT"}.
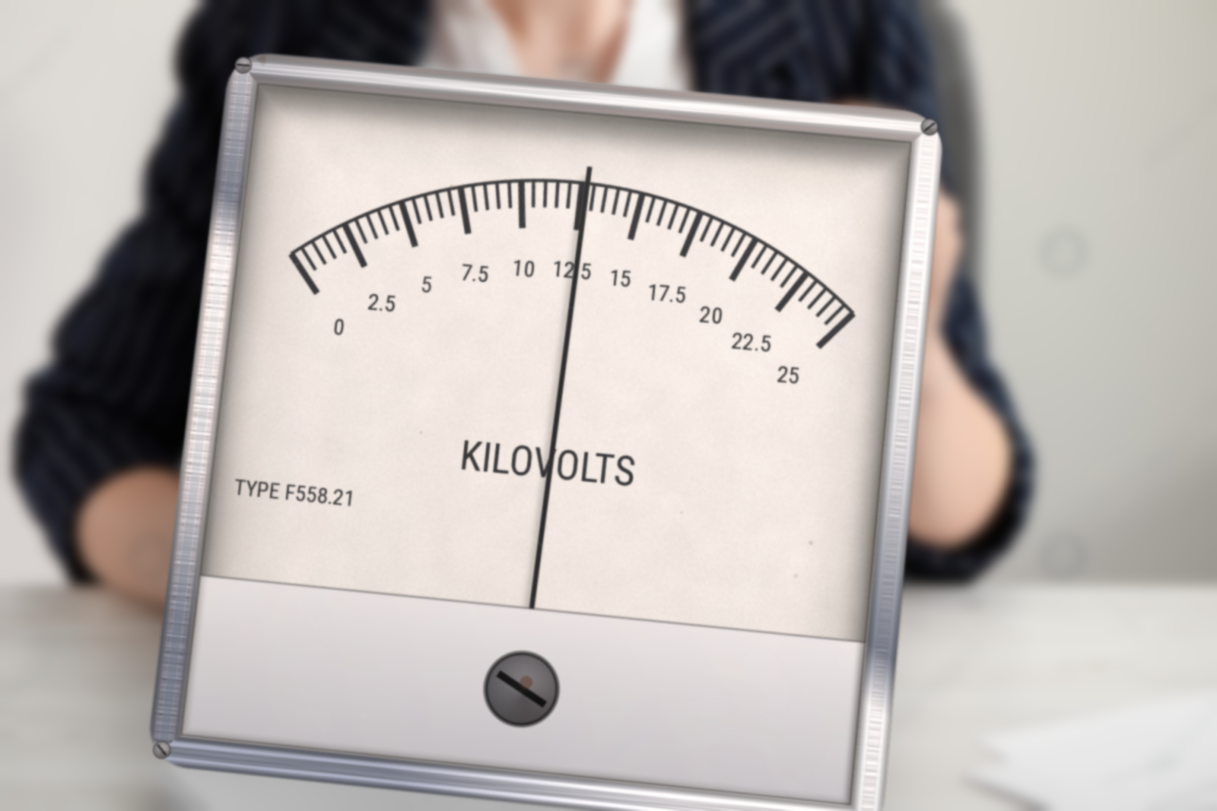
{"value": 12.75, "unit": "kV"}
